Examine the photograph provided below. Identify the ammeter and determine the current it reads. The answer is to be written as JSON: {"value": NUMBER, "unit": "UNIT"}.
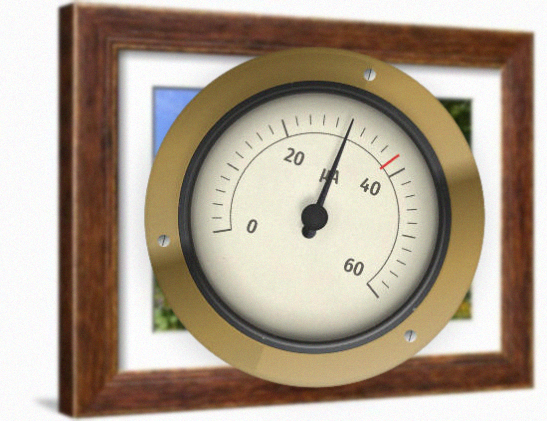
{"value": 30, "unit": "µA"}
